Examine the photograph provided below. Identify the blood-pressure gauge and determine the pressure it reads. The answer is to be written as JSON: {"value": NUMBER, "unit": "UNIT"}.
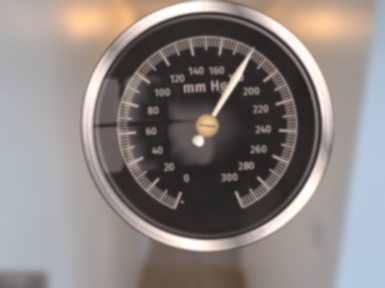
{"value": 180, "unit": "mmHg"}
